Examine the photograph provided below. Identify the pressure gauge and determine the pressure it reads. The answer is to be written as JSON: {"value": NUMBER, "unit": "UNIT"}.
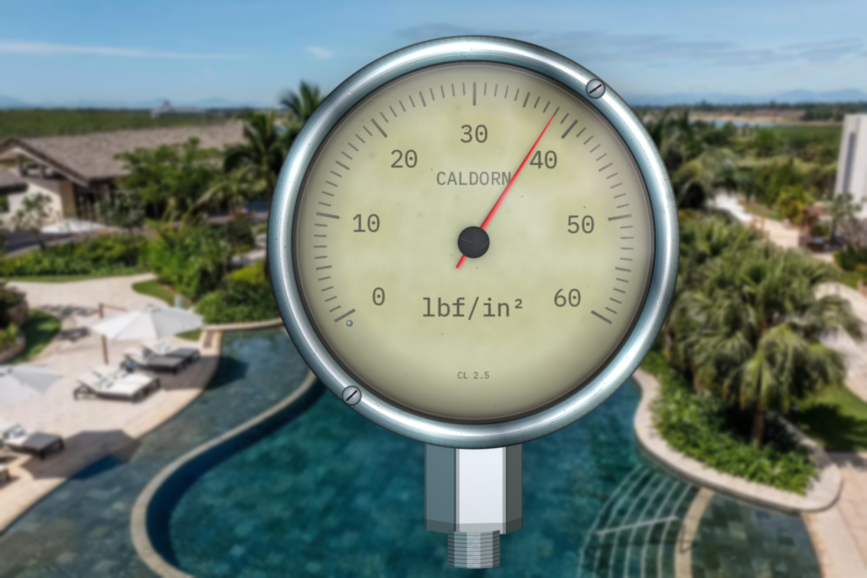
{"value": 38, "unit": "psi"}
